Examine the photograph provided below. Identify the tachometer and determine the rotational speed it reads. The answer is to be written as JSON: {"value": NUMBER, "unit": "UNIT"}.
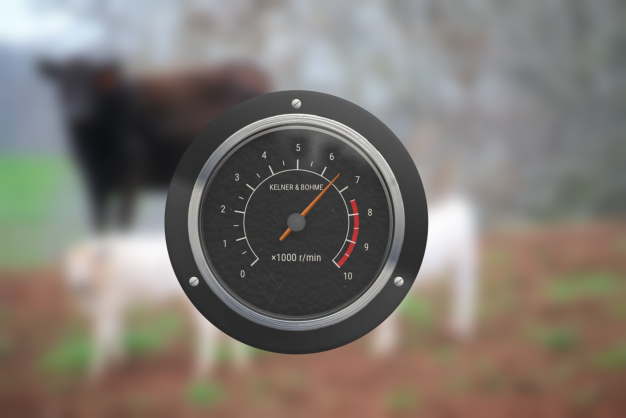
{"value": 6500, "unit": "rpm"}
